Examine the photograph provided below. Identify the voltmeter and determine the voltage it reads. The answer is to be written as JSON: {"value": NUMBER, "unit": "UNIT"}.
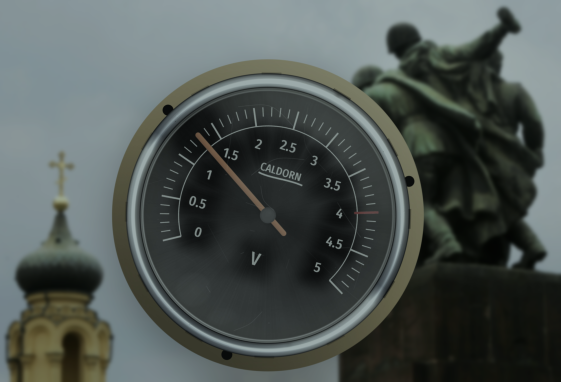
{"value": 1.3, "unit": "V"}
